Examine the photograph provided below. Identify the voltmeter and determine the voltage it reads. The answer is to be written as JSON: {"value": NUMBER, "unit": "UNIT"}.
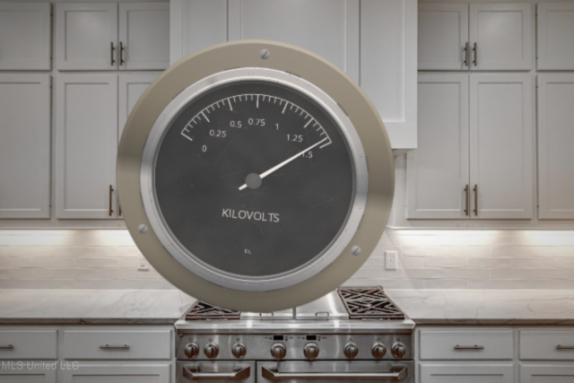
{"value": 1.45, "unit": "kV"}
